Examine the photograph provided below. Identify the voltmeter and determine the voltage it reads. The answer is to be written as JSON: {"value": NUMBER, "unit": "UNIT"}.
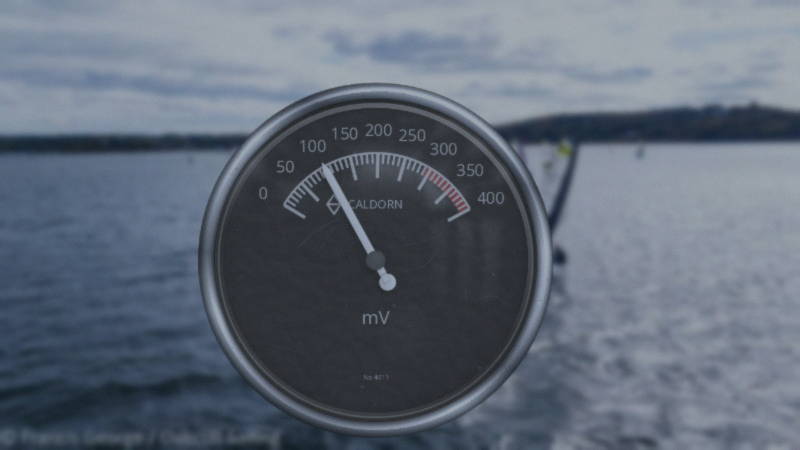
{"value": 100, "unit": "mV"}
